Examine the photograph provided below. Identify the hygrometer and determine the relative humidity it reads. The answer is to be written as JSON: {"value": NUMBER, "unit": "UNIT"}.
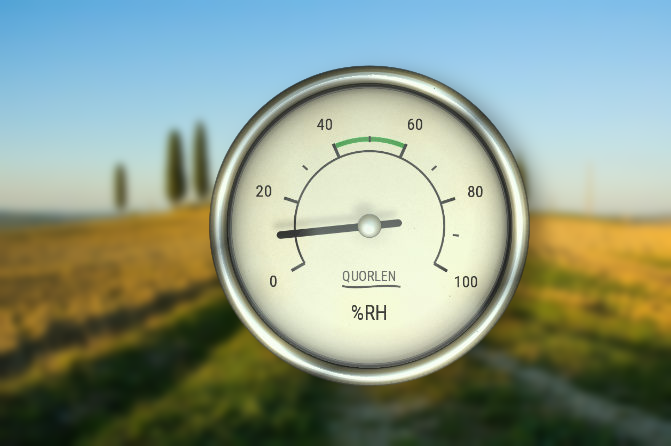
{"value": 10, "unit": "%"}
